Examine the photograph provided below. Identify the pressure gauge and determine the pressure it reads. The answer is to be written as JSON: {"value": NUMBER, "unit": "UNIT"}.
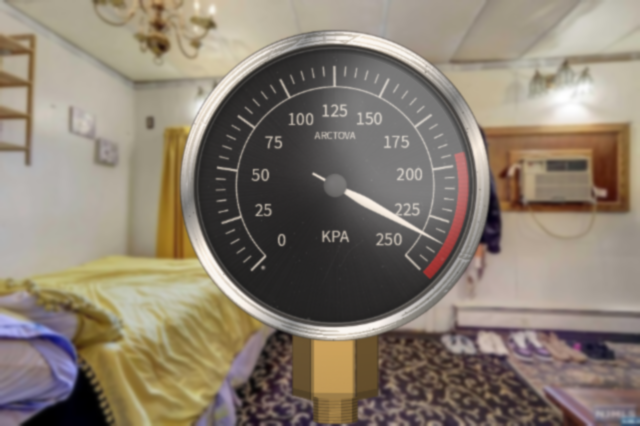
{"value": 235, "unit": "kPa"}
